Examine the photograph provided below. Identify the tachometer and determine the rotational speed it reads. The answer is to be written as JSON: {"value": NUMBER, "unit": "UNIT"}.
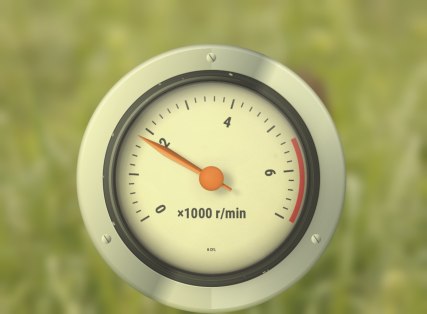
{"value": 1800, "unit": "rpm"}
